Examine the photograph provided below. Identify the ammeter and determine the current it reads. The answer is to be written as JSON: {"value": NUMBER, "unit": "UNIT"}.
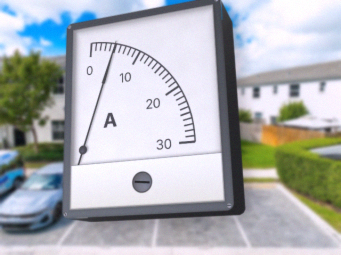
{"value": 5, "unit": "A"}
